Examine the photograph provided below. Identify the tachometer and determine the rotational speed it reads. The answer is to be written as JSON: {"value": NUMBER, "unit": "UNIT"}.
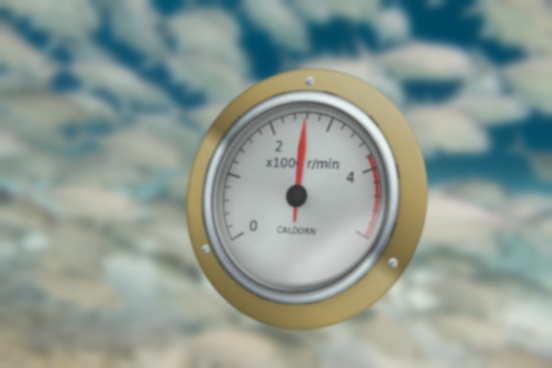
{"value": 2600, "unit": "rpm"}
